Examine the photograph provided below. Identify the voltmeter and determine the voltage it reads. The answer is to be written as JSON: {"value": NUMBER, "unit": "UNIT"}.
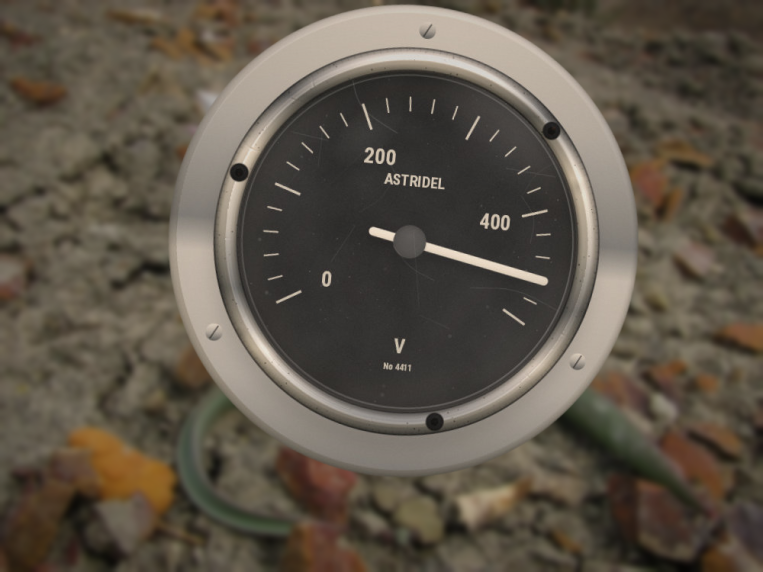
{"value": 460, "unit": "V"}
